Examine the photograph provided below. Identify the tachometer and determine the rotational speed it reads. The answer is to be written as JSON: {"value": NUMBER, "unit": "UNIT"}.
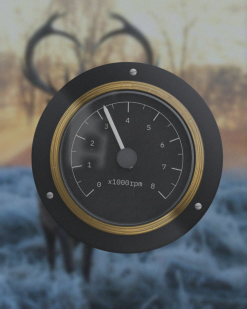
{"value": 3250, "unit": "rpm"}
